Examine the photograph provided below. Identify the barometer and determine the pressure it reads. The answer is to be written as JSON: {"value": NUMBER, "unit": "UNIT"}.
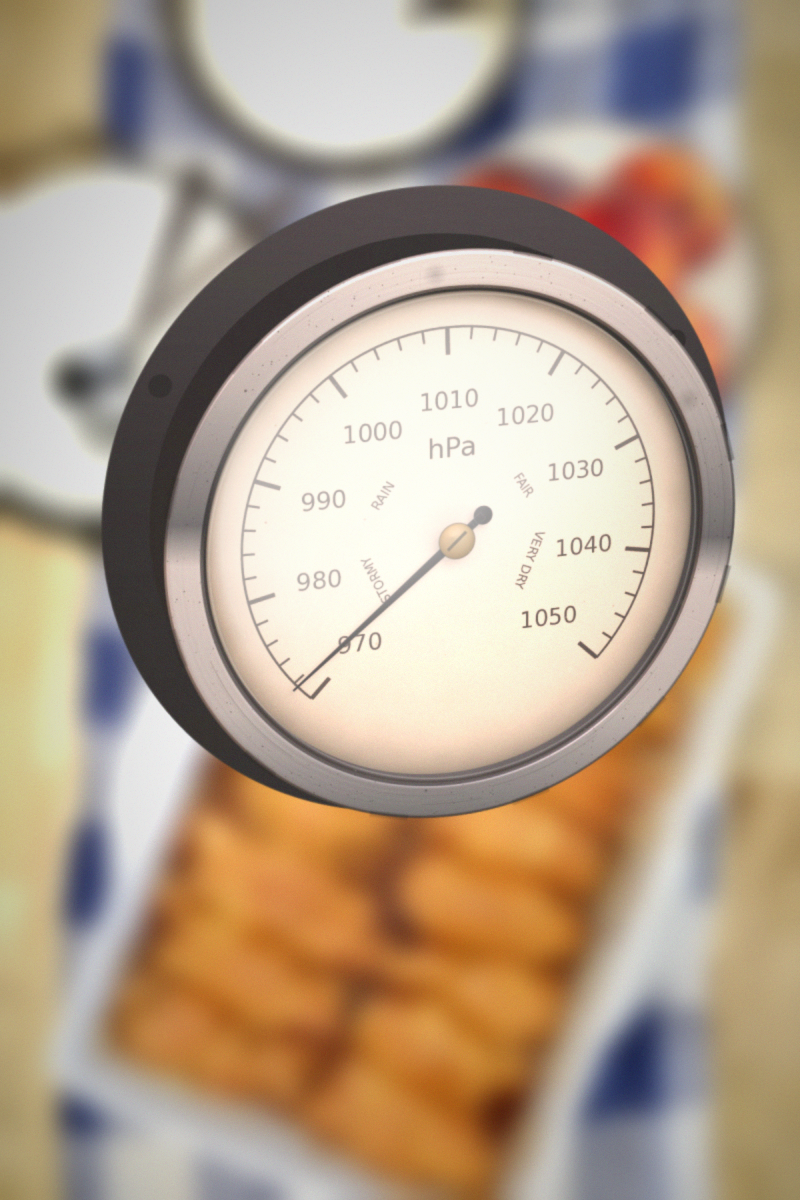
{"value": 972, "unit": "hPa"}
